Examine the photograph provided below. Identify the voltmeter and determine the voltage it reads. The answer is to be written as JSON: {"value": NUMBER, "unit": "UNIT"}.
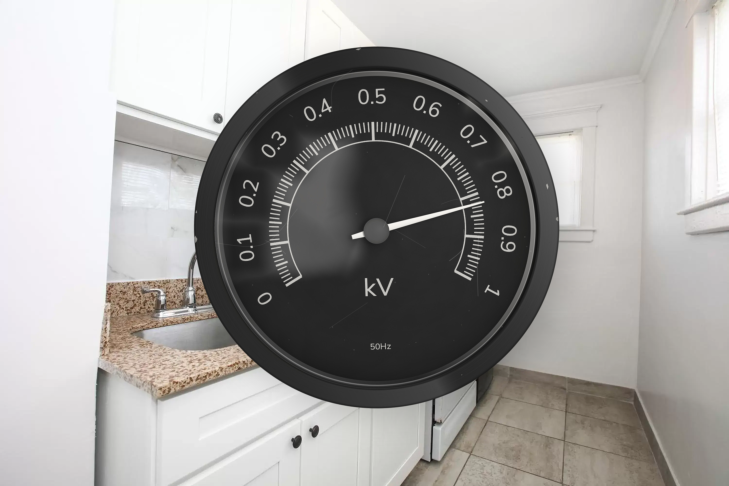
{"value": 0.82, "unit": "kV"}
